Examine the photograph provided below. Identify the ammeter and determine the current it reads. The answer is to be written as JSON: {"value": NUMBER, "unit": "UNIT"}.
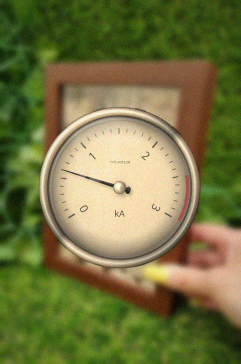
{"value": 0.6, "unit": "kA"}
